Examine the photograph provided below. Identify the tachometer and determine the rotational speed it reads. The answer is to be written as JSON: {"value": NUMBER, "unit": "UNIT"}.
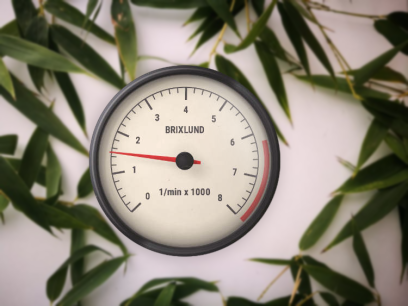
{"value": 1500, "unit": "rpm"}
